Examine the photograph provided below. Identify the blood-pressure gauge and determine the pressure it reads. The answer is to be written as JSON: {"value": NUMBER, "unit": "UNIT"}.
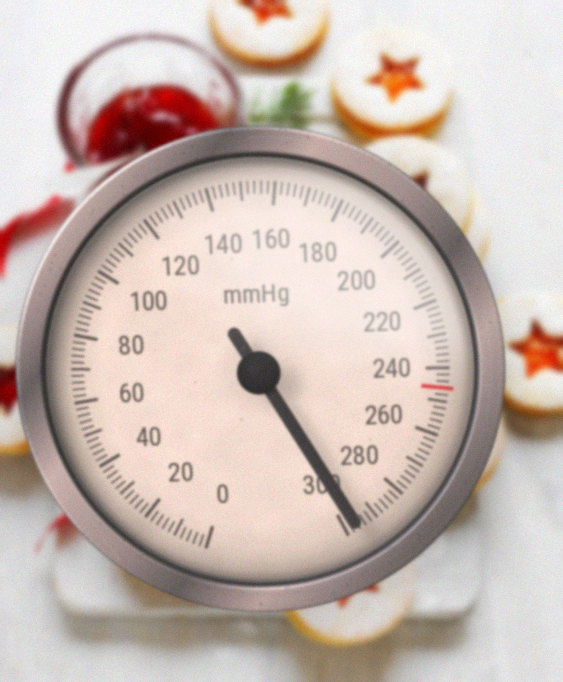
{"value": 296, "unit": "mmHg"}
